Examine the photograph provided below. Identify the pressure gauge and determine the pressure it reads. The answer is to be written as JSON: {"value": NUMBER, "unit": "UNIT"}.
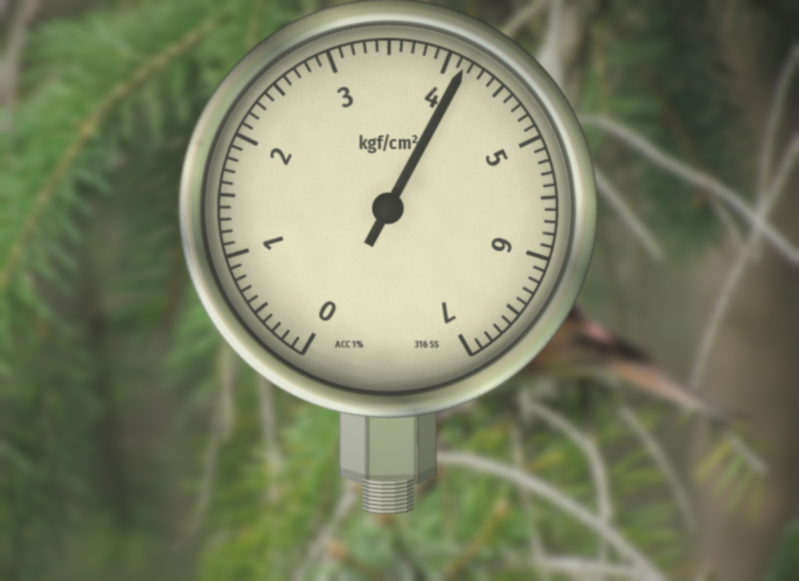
{"value": 4.15, "unit": "kg/cm²"}
